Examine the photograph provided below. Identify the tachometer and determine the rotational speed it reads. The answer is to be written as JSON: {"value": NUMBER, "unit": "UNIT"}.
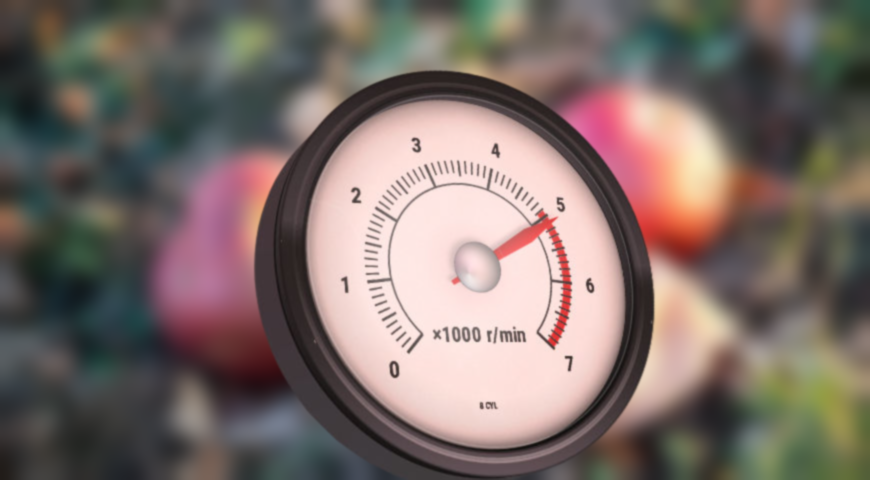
{"value": 5100, "unit": "rpm"}
